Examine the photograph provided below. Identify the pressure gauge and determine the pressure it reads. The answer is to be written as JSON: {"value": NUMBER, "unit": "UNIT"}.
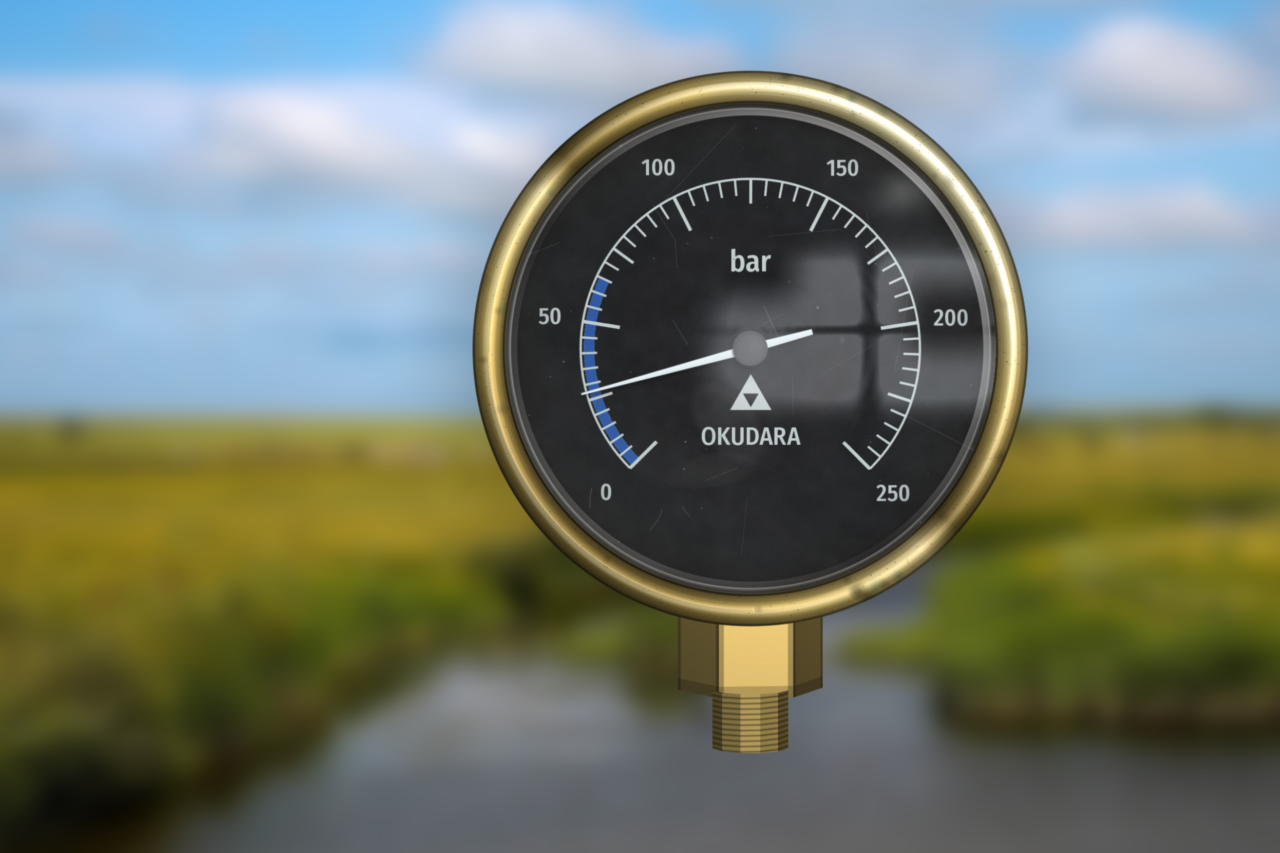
{"value": 27.5, "unit": "bar"}
